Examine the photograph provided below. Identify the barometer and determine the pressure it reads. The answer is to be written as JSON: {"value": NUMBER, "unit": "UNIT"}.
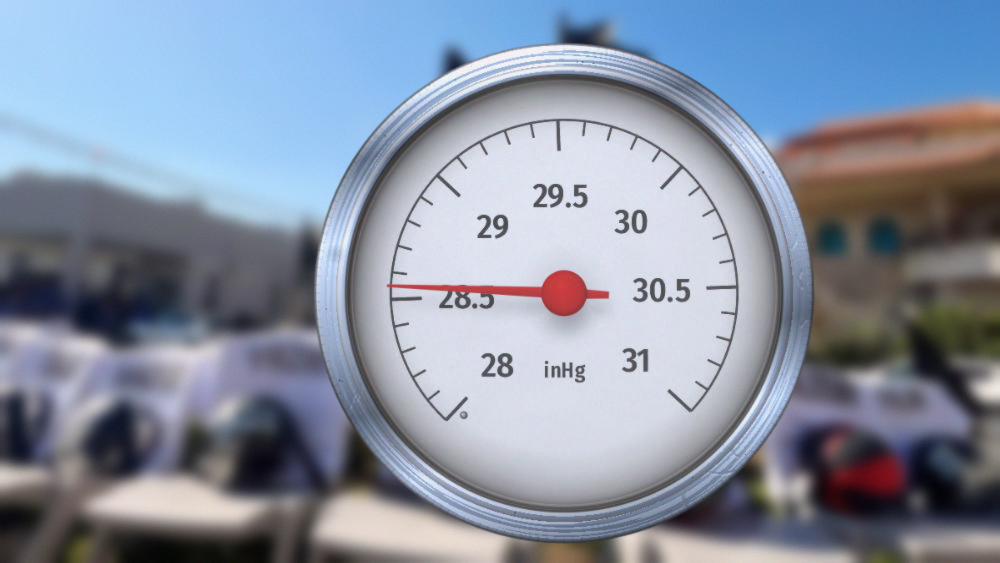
{"value": 28.55, "unit": "inHg"}
